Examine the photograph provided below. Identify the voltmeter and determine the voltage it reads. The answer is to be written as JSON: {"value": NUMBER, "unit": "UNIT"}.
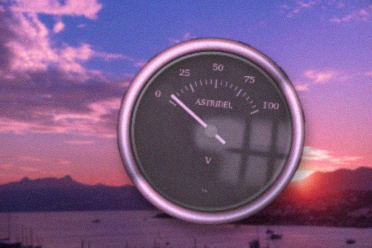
{"value": 5, "unit": "V"}
